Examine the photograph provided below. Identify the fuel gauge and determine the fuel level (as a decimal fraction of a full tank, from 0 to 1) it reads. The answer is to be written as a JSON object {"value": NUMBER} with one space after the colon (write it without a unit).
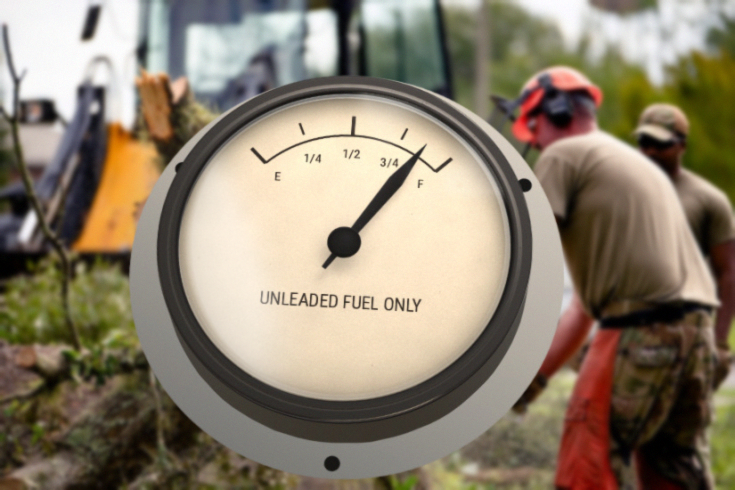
{"value": 0.875}
